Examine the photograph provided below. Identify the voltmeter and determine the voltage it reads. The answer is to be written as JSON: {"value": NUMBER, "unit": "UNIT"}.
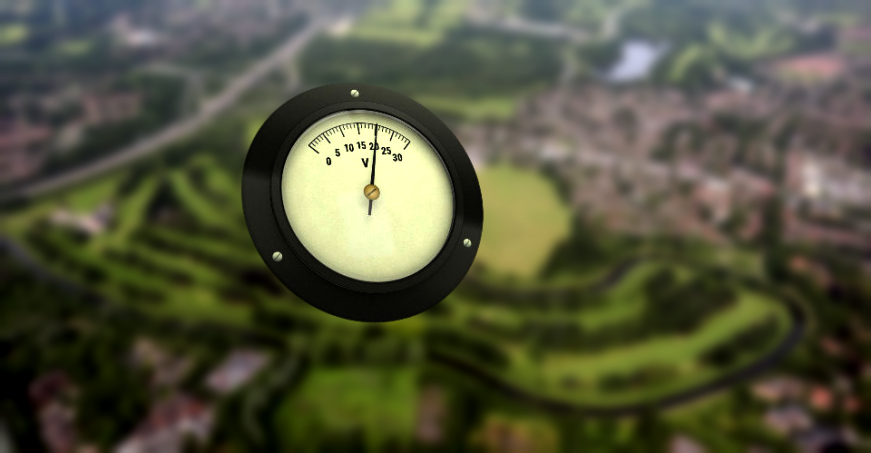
{"value": 20, "unit": "V"}
